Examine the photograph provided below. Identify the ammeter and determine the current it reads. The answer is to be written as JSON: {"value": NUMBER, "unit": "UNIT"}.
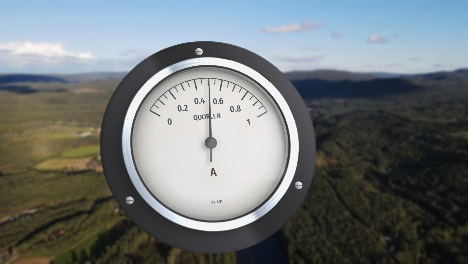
{"value": 0.5, "unit": "A"}
